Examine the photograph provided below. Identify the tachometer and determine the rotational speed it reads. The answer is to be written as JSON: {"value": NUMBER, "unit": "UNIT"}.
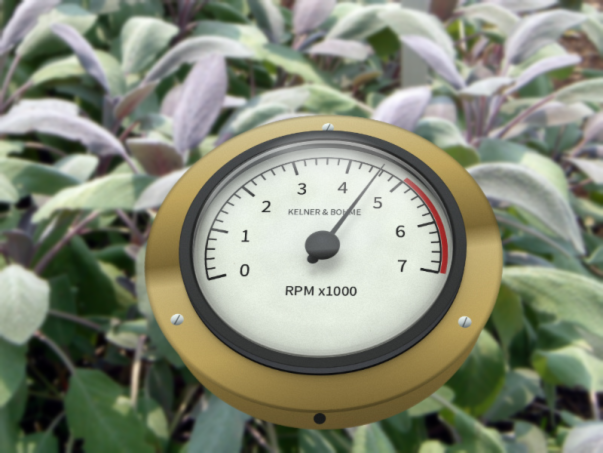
{"value": 4600, "unit": "rpm"}
